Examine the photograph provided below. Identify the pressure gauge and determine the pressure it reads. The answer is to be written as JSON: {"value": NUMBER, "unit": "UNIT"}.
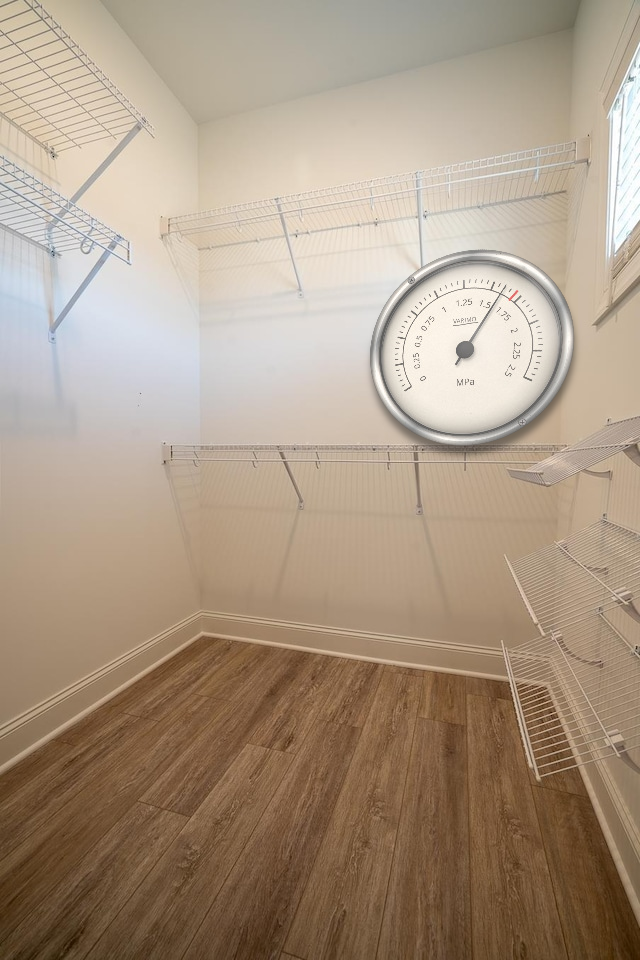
{"value": 1.6, "unit": "MPa"}
